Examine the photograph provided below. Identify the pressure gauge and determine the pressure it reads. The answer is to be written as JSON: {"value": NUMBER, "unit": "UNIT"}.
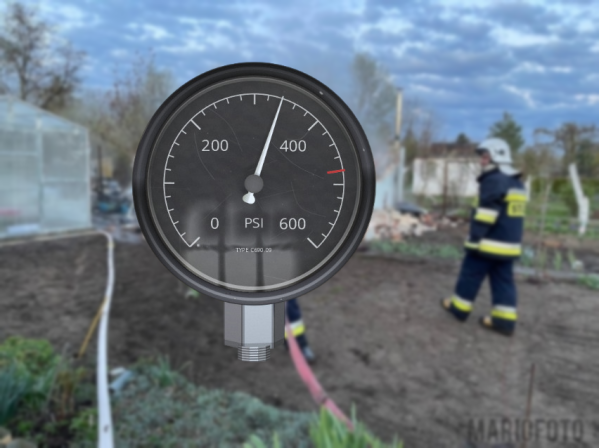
{"value": 340, "unit": "psi"}
